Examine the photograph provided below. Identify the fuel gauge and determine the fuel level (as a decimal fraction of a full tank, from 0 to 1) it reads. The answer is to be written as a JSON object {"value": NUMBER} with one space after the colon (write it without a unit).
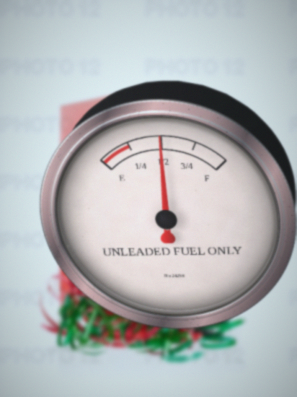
{"value": 0.5}
